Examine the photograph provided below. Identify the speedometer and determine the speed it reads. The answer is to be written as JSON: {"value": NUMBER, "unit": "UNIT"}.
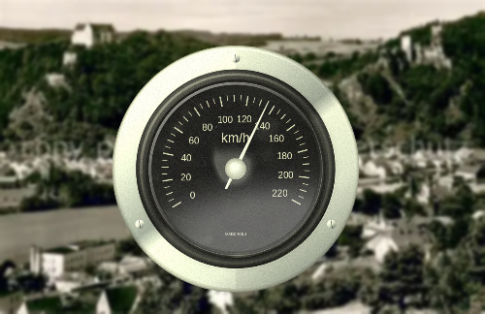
{"value": 135, "unit": "km/h"}
